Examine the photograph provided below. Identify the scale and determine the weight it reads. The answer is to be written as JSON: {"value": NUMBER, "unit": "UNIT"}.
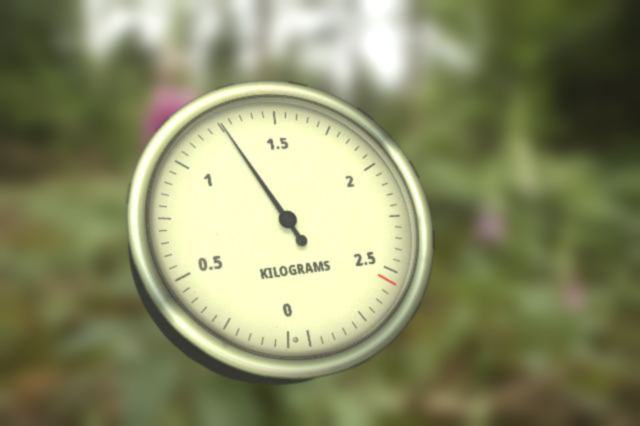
{"value": 1.25, "unit": "kg"}
